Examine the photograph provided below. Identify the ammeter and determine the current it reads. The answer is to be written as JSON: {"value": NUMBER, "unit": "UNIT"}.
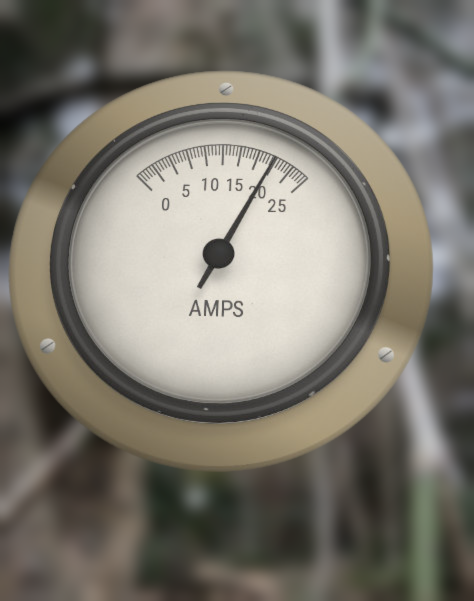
{"value": 20, "unit": "A"}
